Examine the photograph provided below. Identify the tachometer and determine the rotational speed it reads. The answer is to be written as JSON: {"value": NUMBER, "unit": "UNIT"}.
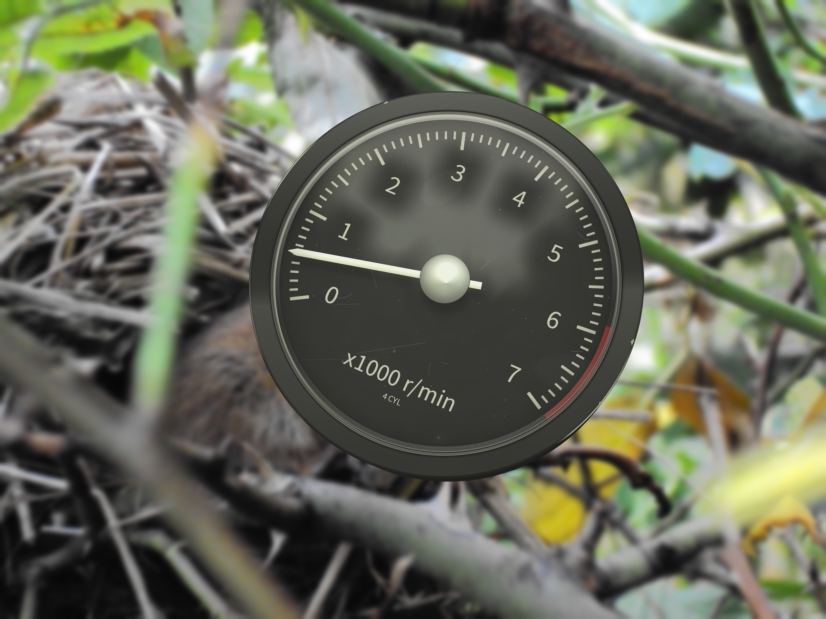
{"value": 500, "unit": "rpm"}
